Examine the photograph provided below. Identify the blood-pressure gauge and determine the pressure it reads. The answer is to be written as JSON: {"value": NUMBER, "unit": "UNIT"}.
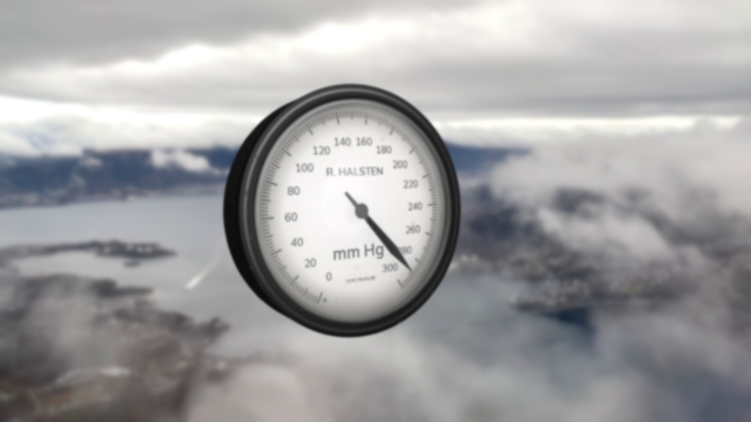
{"value": 290, "unit": "mmHg"}
